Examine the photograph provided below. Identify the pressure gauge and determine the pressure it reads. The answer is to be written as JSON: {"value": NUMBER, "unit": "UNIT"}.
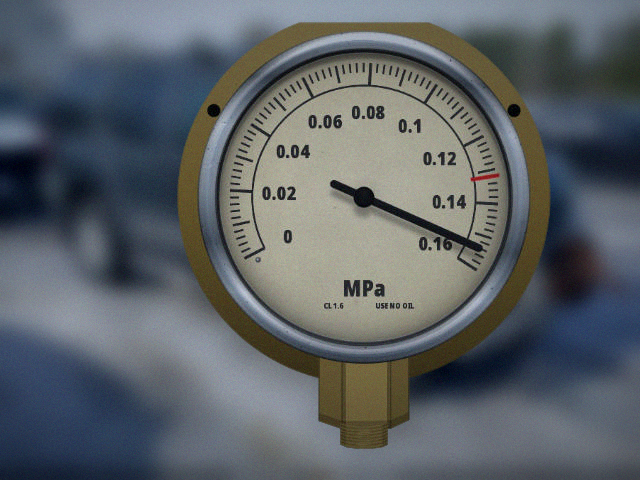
{"value": 0.154, "unit": "MPa"}
